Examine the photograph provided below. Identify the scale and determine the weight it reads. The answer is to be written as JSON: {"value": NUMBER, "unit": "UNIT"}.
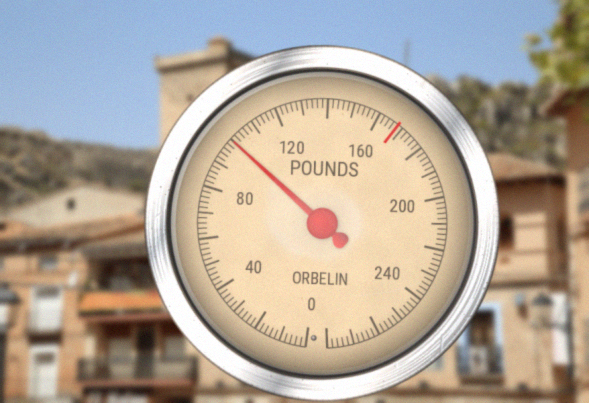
{"value": 100, "unit": "lb"}
